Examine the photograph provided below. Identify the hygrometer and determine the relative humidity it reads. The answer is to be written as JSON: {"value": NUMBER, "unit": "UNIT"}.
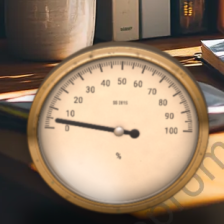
{"value": 5, "unit": "%"}
